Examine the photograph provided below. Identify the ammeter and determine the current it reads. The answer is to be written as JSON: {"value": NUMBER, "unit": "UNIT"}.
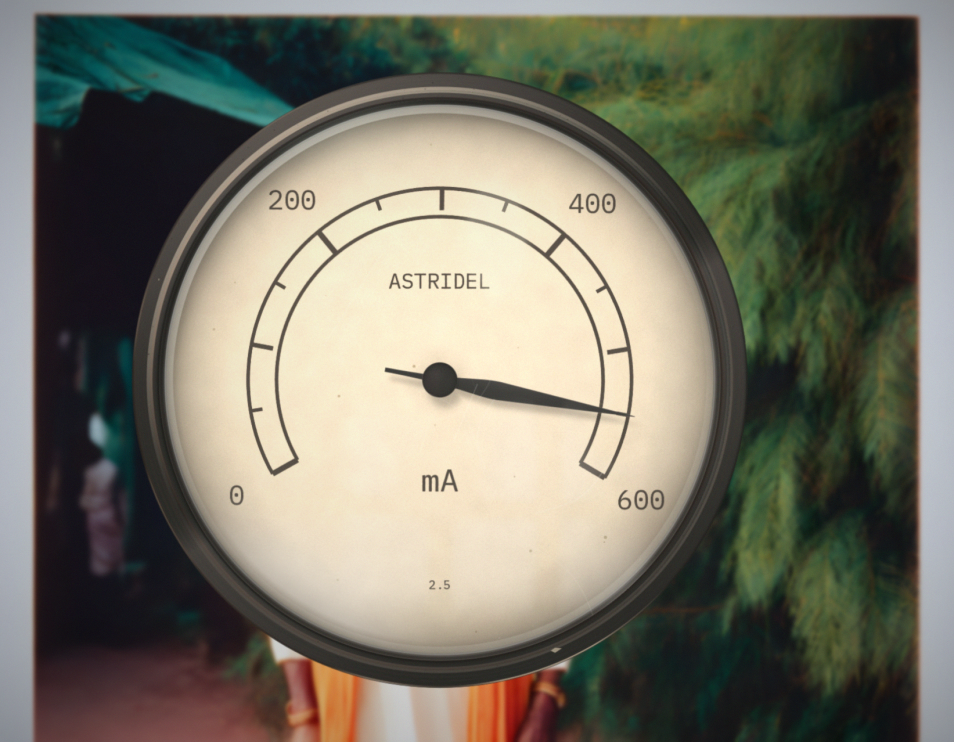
{"value": 550, "unit": "mA"}
